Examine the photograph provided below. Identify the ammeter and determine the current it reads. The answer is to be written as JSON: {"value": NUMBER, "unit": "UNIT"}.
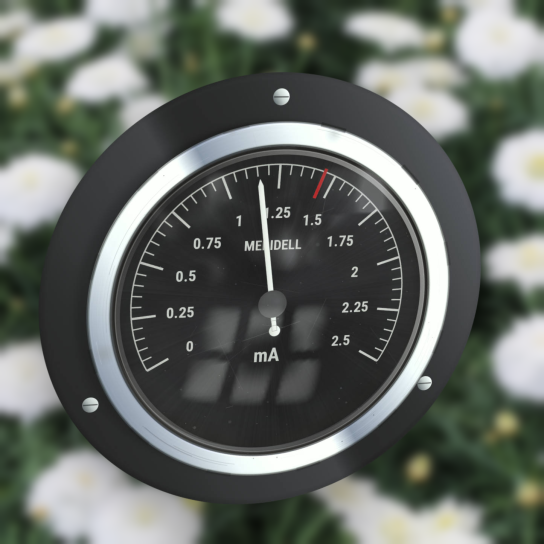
{"value": 1.15, "unit": "mA"}
